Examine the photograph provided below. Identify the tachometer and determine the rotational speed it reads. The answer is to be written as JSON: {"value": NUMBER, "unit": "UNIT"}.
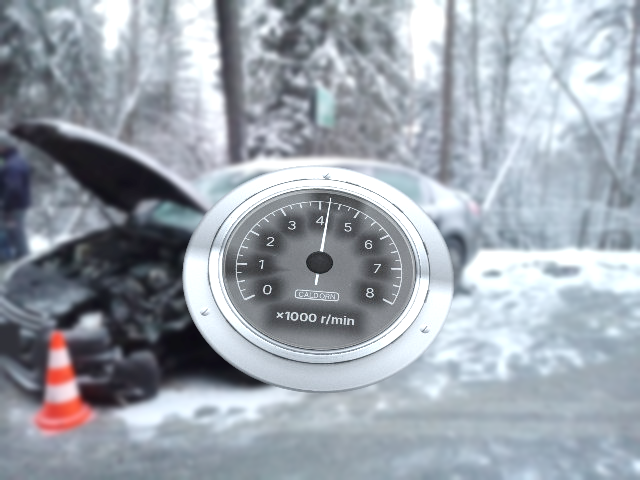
{"value": 4250, "unit": "rpm"}
